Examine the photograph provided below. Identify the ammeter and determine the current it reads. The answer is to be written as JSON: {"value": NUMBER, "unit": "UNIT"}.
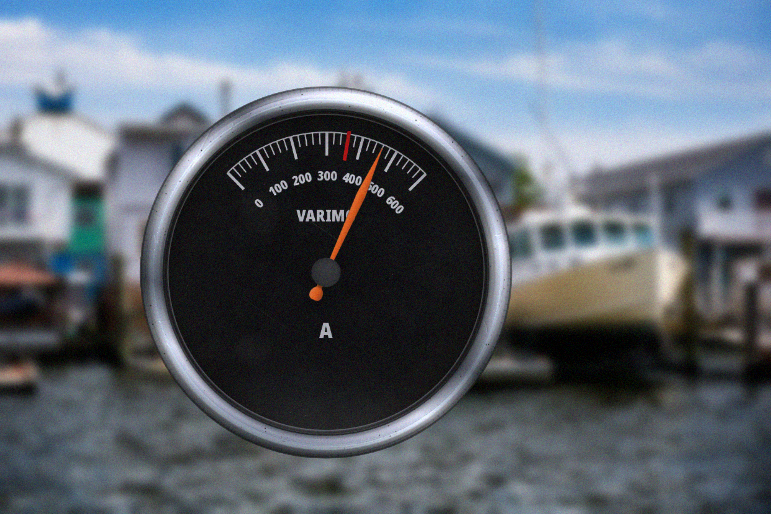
{"value": 460, "unit": "A"}
